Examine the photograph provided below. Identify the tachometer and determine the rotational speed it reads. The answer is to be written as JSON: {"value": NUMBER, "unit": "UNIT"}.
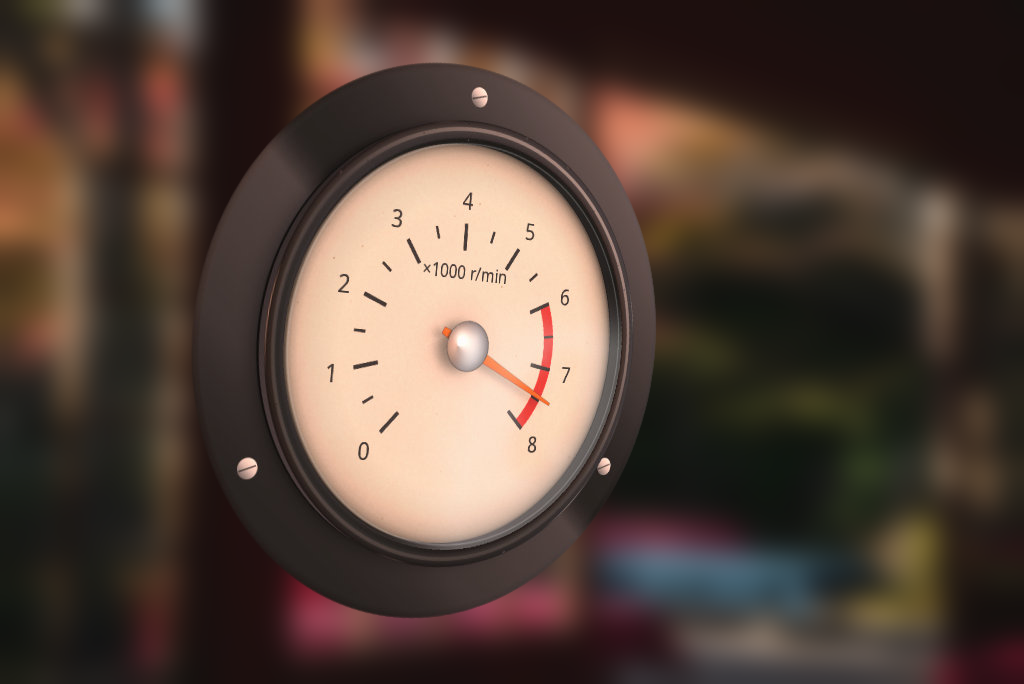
{"value": 7500, "unit": "rpm"}
